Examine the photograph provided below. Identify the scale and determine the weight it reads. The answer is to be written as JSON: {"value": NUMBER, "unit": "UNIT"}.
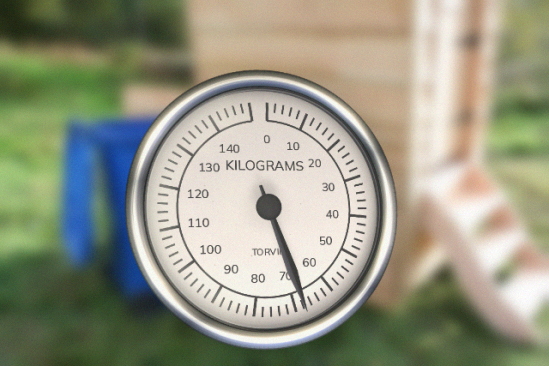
{"value": 68, "unit": "kg"}
